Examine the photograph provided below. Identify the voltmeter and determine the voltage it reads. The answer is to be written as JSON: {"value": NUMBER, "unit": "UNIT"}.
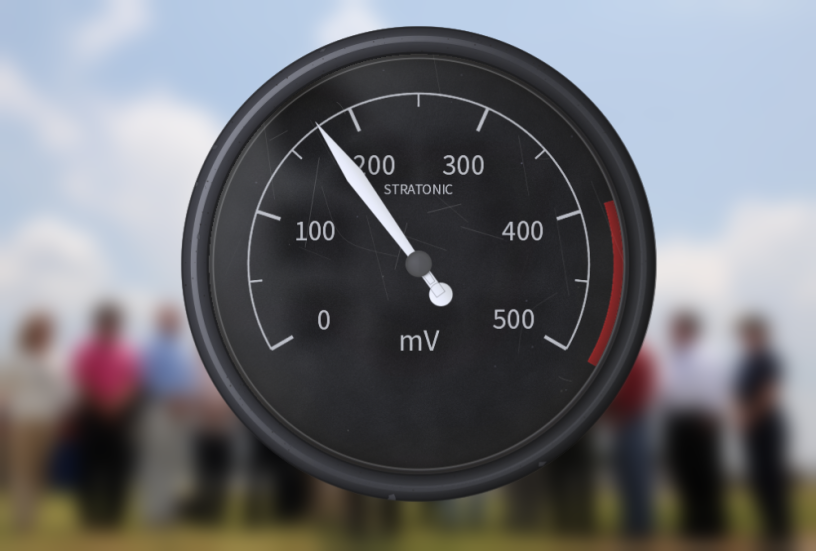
{"value": 175, "unit": "mV"}
